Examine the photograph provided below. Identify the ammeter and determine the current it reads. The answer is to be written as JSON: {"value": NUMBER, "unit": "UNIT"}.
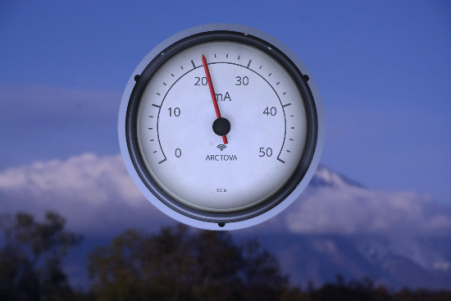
{"value": 22, "unit": "mA"}
